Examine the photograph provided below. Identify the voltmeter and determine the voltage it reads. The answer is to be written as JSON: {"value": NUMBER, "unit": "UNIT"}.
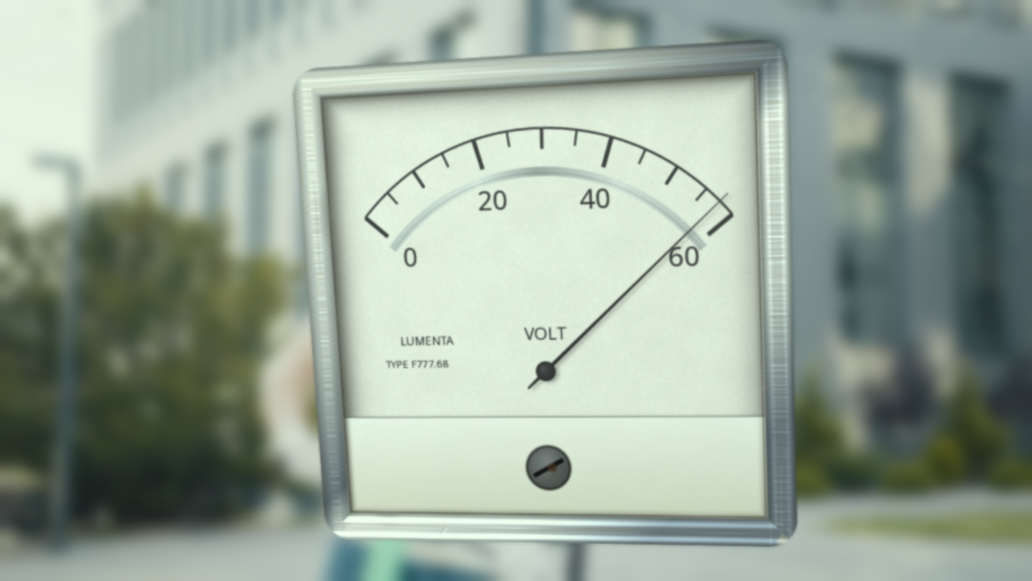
{"value": 57.5, "unit": "V"}
